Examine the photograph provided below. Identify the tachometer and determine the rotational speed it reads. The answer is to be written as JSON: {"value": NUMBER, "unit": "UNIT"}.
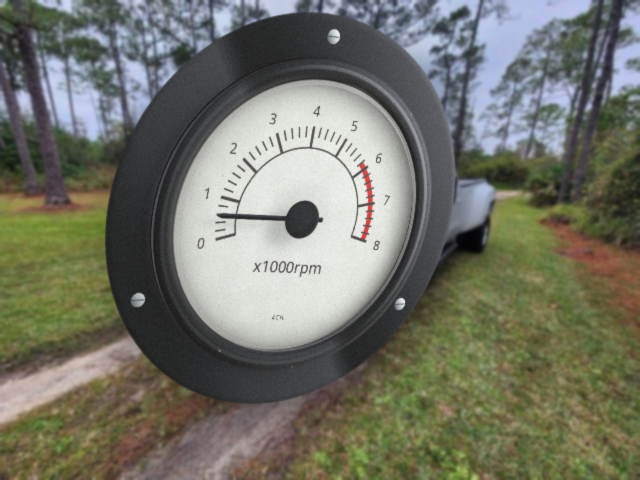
{"value": 600, "unit": "rpm"}
